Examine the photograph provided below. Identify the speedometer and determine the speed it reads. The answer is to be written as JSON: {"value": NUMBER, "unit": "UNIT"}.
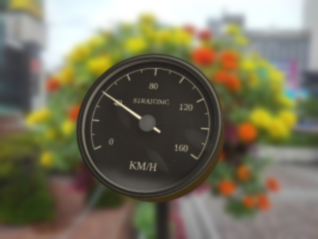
{"value": 40, "unit": "km/h"}
